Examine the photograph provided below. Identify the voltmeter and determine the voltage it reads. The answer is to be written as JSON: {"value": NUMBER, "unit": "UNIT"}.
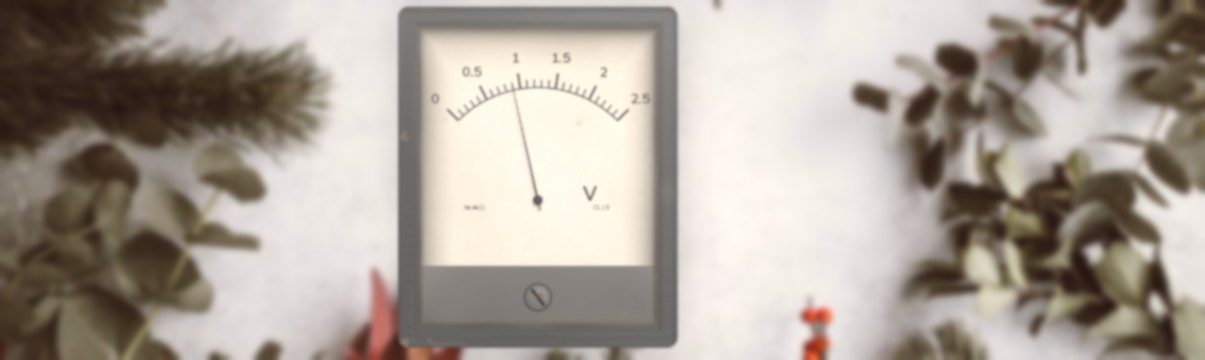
{"value": 0.9, "unit": "V"}
